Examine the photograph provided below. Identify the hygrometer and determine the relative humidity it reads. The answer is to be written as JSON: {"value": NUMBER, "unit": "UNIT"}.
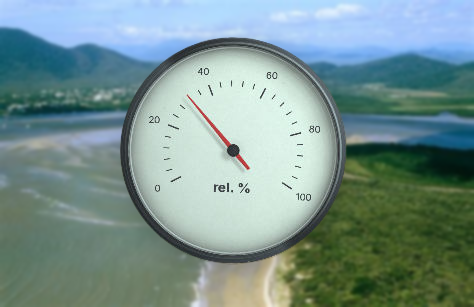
{"value": 32, "unit": "%"}
